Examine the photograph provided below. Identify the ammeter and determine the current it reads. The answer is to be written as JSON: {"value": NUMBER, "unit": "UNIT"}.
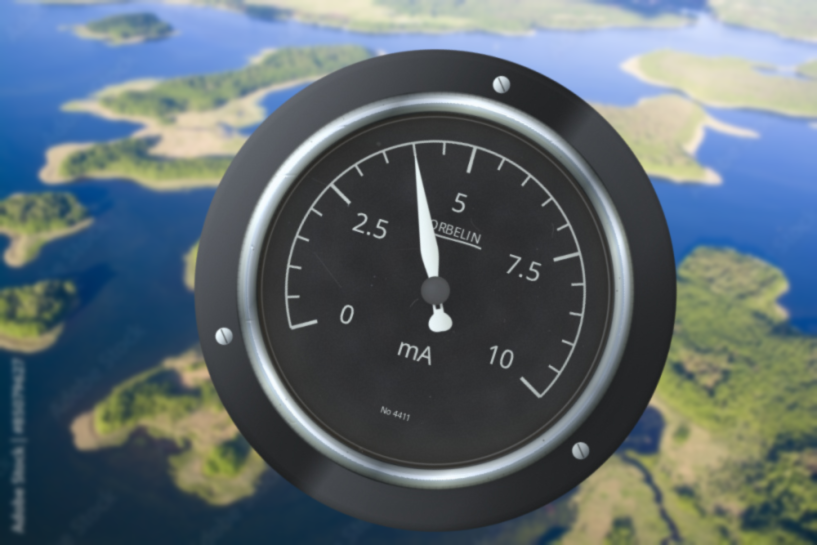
{"value": 4, "unit": "mA"}
